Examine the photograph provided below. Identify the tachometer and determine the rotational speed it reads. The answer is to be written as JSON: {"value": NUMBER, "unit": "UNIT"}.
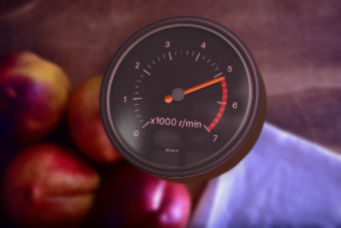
{"value": 5200, "unit": "rpm"}
